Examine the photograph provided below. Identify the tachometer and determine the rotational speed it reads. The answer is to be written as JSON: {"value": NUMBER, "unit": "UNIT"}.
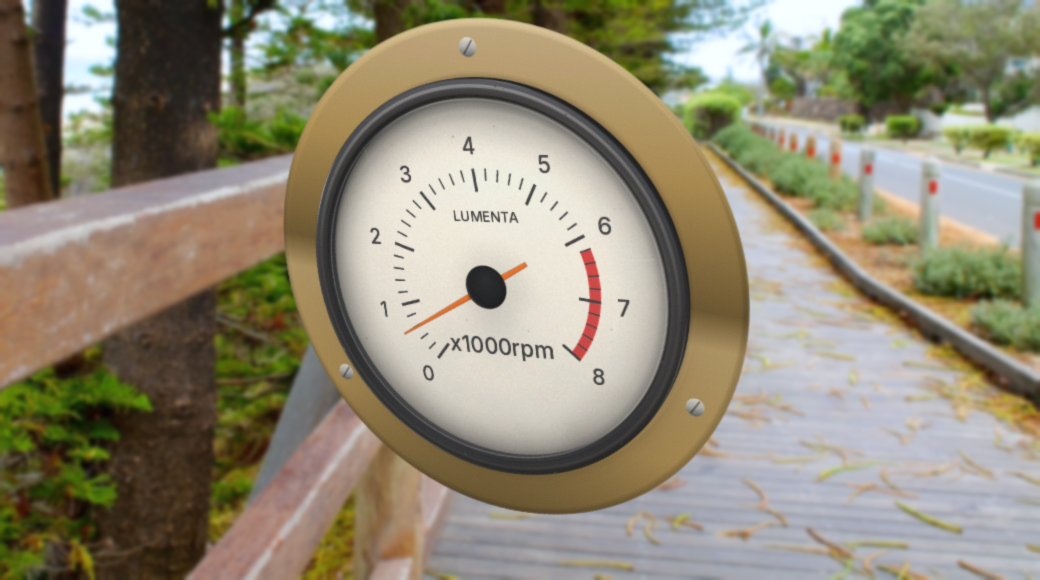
{"value": 600, "unit": "rpm"}
